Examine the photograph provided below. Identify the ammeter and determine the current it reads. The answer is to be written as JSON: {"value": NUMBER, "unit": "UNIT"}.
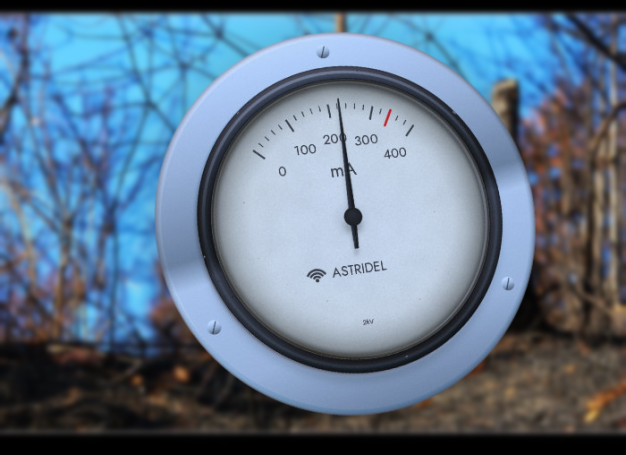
{"value": 220, "unit": "mA"}
